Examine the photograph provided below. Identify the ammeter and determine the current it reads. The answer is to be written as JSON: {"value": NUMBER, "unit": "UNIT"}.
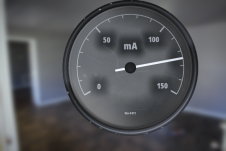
{"value": 125, "unit": "mA"}
